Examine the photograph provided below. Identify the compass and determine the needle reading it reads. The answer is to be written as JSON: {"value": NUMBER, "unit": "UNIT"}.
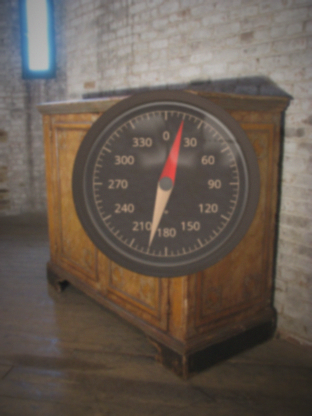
{"value": 15, "unit": "°"}
